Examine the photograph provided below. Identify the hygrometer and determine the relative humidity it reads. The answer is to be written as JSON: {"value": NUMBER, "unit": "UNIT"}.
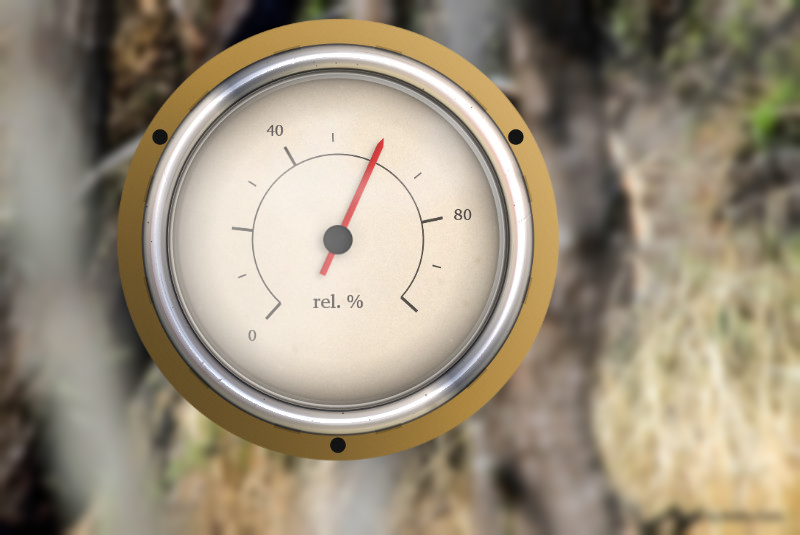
{"value": 60, "unit": "%"}
